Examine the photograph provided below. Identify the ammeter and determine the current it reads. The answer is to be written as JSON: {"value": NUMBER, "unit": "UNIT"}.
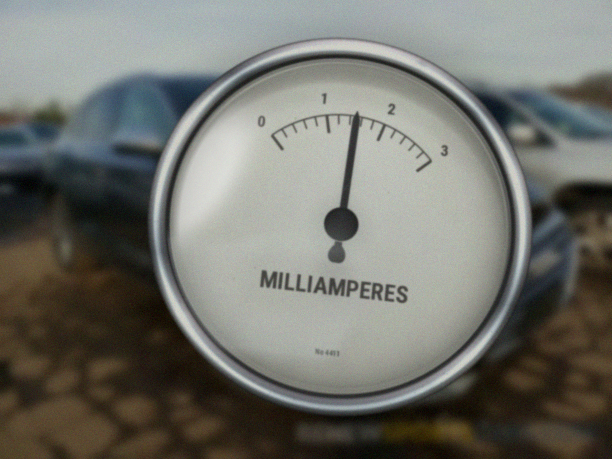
{"value": 1.5, "unit": "mA"}
